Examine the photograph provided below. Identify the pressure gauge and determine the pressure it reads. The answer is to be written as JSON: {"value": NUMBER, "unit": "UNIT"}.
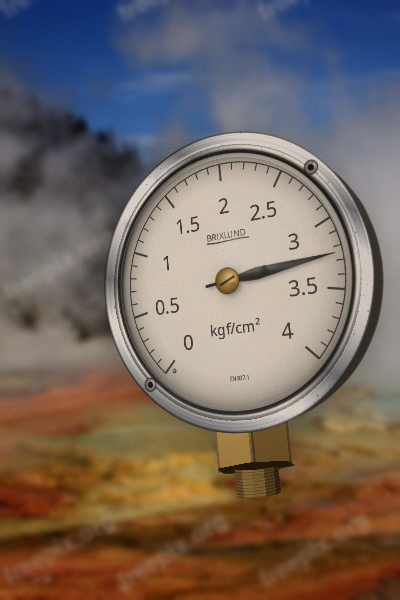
{"value": 3.25, "unit": "kg/cm²"}
